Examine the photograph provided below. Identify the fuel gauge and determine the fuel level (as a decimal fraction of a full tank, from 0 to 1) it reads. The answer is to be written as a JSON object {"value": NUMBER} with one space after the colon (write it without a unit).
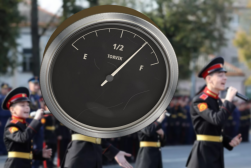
{"value": 0.75}
